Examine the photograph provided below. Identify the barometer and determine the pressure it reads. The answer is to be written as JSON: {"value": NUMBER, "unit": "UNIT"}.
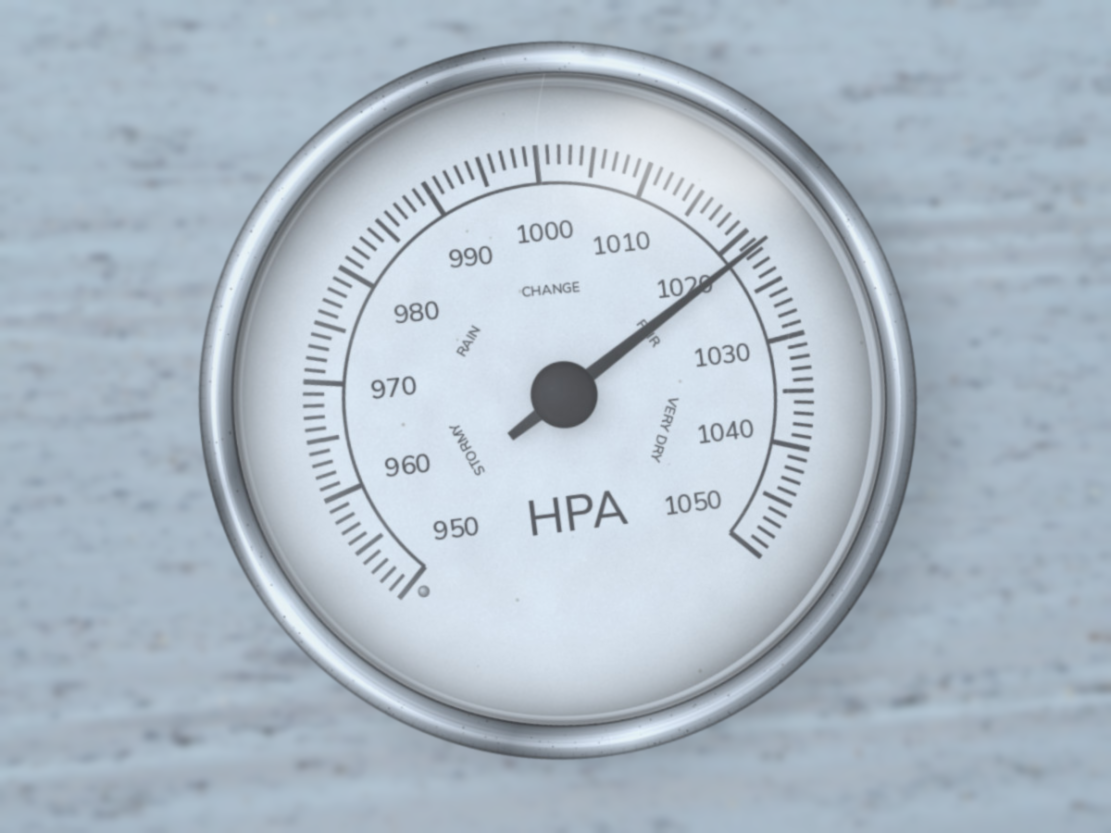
{"value": 1021.5, "unit": "hPa"}
